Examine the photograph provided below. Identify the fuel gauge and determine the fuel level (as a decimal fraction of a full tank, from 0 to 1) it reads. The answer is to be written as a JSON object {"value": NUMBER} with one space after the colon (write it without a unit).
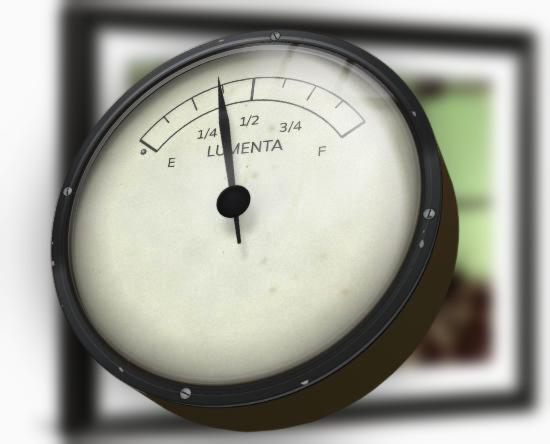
{"value": 0.375}
